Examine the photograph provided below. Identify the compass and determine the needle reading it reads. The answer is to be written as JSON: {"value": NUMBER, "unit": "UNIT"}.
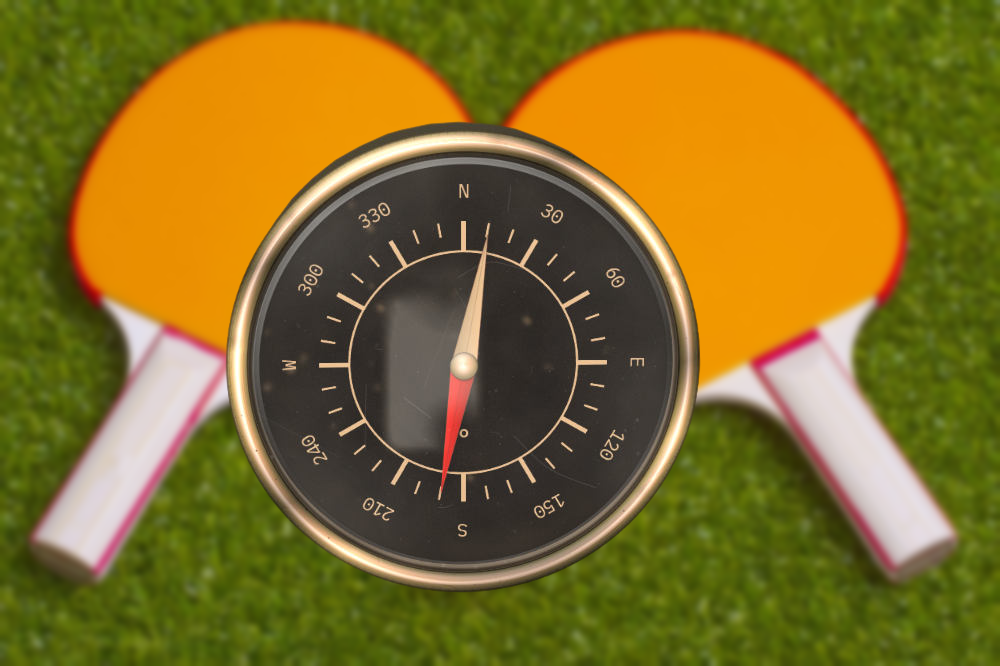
{"value": 190, "unit": "°"}
